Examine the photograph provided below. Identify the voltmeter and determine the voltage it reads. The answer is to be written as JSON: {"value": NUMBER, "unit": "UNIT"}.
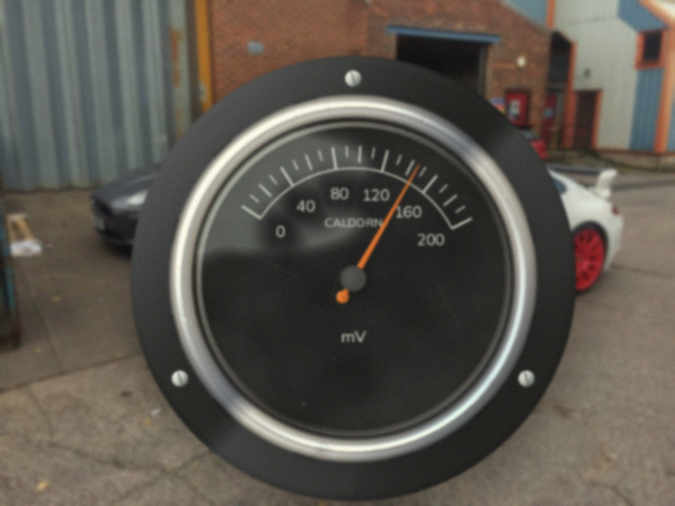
{"value": 145, "unit": "mV"}
